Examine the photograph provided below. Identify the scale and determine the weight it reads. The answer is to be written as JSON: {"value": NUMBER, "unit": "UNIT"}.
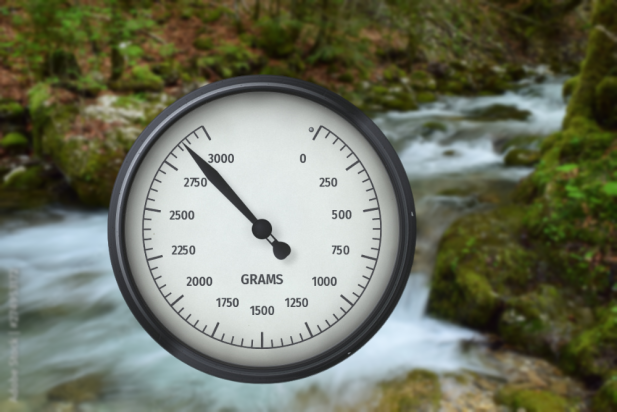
{"value": 2875, "unit": "g"}
